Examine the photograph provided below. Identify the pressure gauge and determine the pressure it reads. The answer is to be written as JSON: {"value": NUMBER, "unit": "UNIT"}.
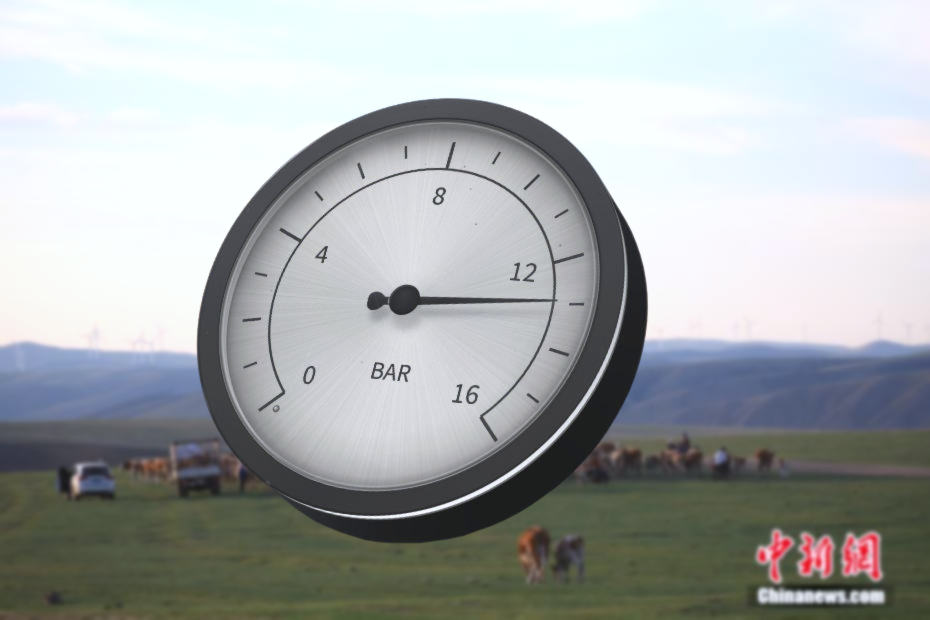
{"value": 13, "unit": "bar"}
